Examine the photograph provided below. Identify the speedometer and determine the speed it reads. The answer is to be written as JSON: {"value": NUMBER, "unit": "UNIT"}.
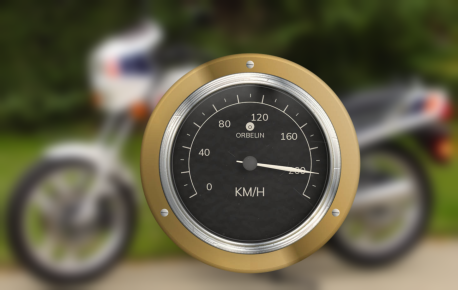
{"value": 200, "unit": "km/h"}
